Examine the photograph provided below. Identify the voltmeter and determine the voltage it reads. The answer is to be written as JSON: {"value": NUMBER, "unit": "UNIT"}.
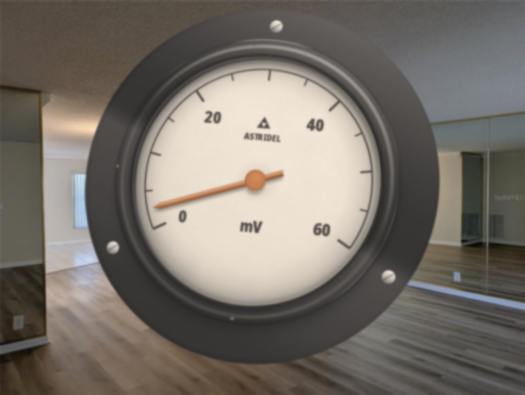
{"value": 2.5, "unit": "mV"}
